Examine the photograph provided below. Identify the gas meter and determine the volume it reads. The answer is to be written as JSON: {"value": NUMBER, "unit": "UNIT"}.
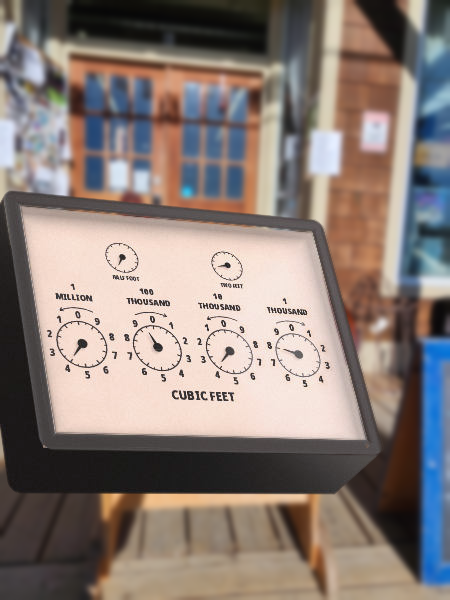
{"value": 393800, "unit": "ft³"}
